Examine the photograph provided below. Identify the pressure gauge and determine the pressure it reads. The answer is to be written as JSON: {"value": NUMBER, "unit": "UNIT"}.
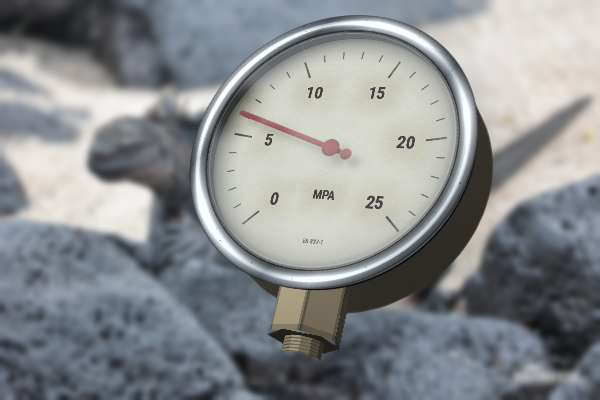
{"value": 6, "unit": "MPa"}
